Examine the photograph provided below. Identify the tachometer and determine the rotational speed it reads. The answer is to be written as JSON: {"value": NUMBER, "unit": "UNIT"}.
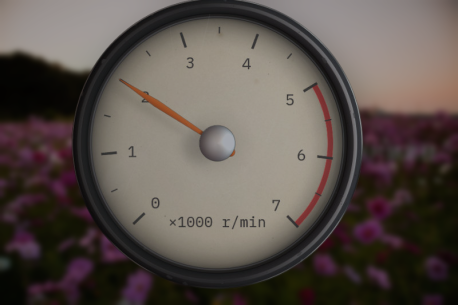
{"value": 2000, "unit": "rpm"}
